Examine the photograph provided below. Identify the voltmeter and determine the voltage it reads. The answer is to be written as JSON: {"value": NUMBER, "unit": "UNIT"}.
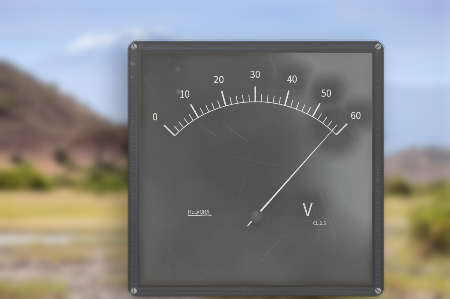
{"value": 58, "unit": "V"}
